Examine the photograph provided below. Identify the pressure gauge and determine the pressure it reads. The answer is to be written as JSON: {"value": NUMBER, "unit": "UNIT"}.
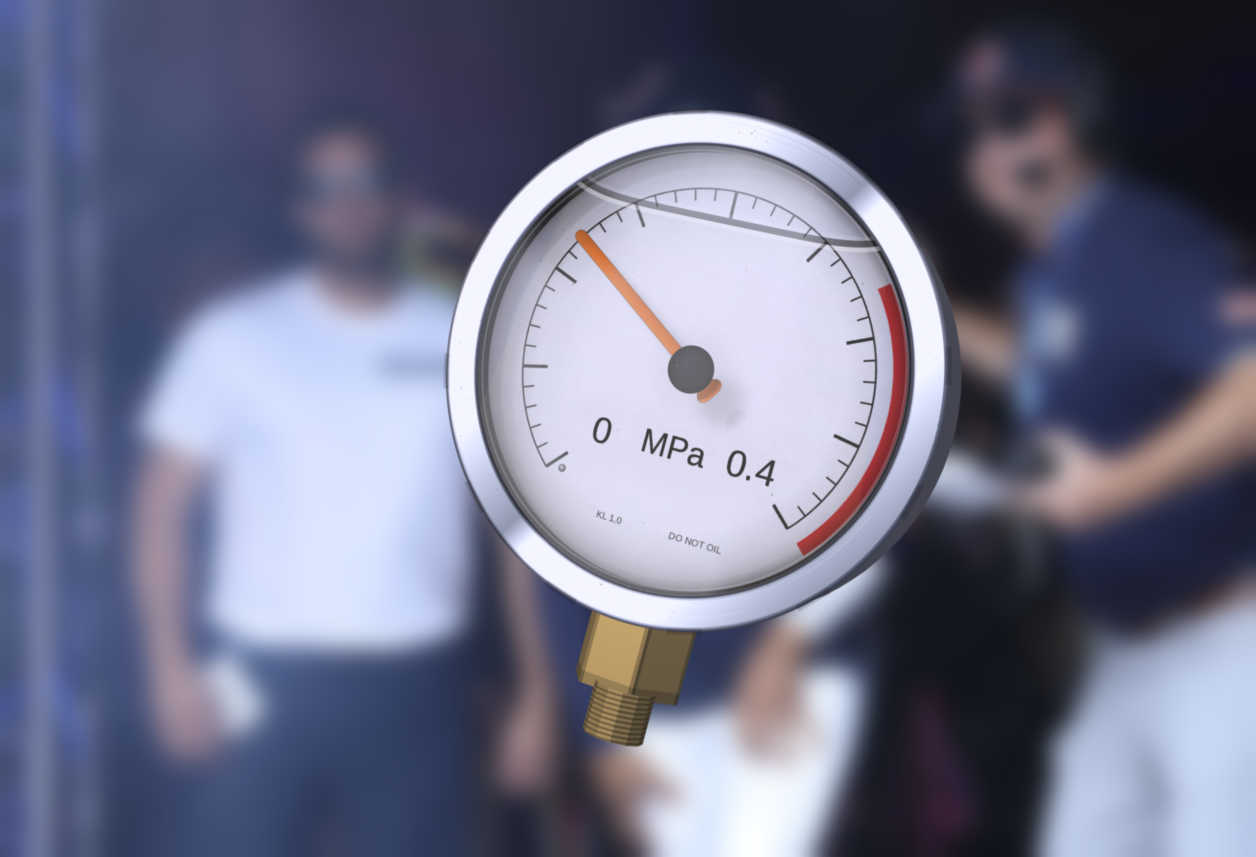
{"value": 0.12, "unit": "MPa"}
